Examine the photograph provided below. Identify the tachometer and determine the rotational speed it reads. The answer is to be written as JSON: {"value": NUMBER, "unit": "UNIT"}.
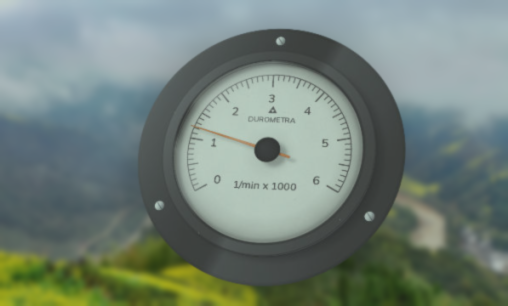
{"value": 1200, "unit": "rpm"}
